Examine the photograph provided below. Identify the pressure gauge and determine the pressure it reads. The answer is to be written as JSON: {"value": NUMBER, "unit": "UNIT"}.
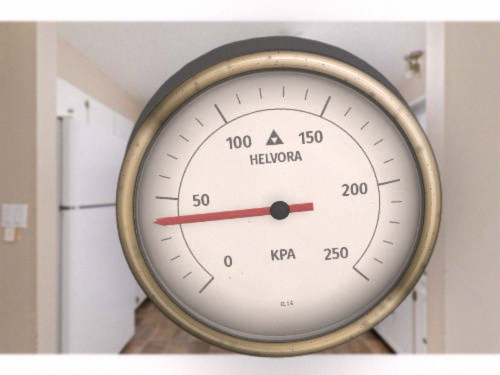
{"value": 40, "unit": "kPa"}
